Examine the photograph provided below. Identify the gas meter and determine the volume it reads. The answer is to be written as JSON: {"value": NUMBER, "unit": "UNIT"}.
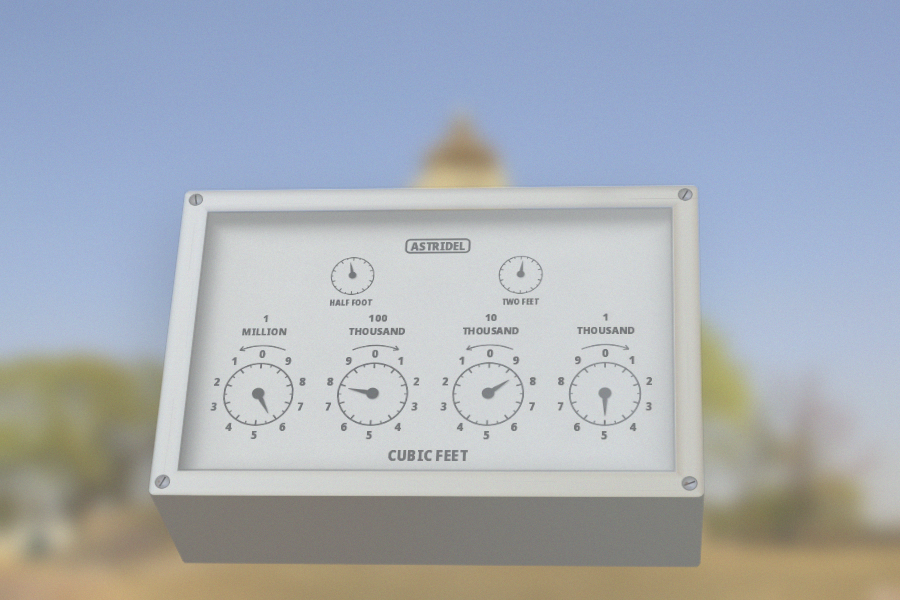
{"value": 578500, "unit": "ft³"}
